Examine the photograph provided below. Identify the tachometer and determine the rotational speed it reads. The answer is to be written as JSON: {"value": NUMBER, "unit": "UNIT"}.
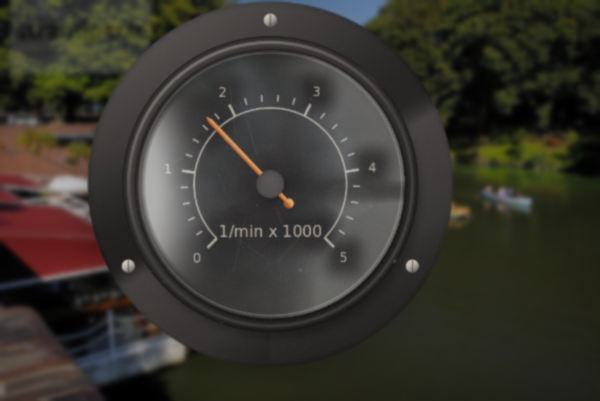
{"value": 1700, "unit": "rpm"}
